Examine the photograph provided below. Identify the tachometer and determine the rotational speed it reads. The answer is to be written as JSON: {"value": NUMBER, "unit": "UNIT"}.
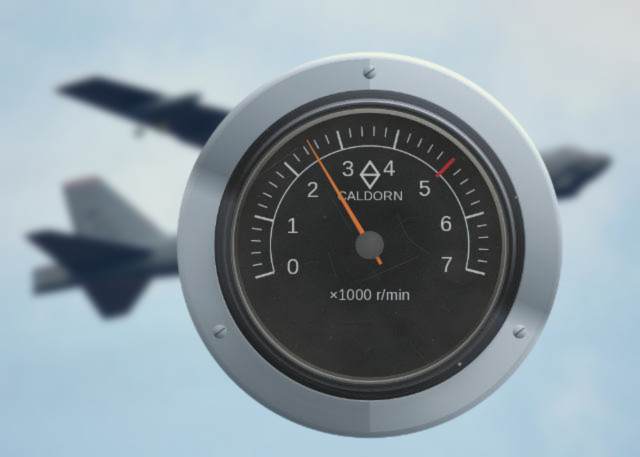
{"value": 2500, "unit": "rpm"}
